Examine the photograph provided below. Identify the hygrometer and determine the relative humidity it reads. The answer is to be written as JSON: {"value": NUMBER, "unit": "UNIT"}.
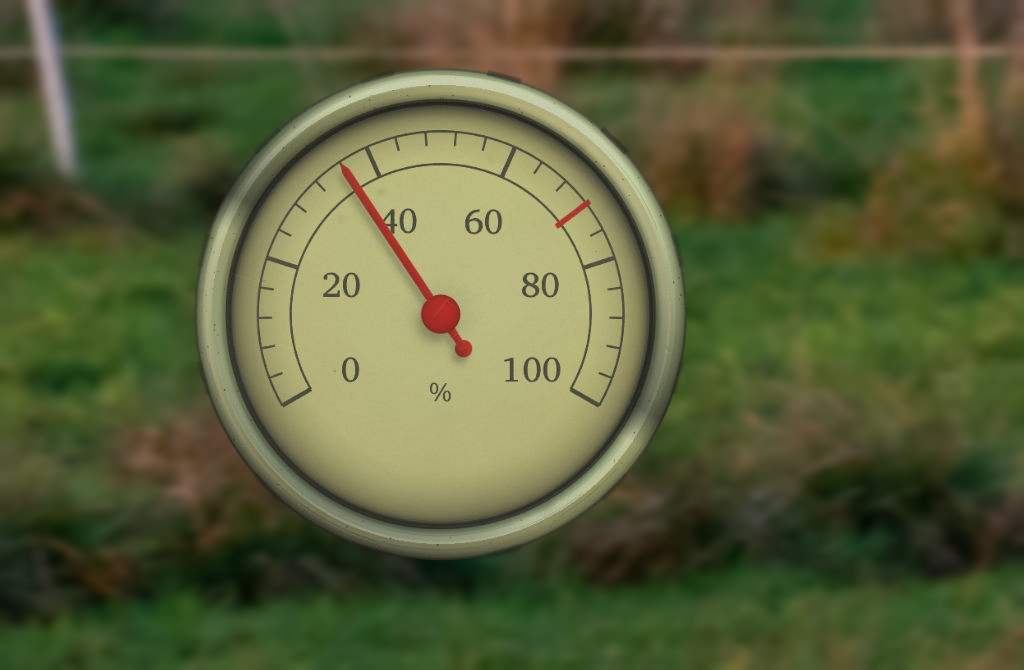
{"value": 36, "unit": "%"}
